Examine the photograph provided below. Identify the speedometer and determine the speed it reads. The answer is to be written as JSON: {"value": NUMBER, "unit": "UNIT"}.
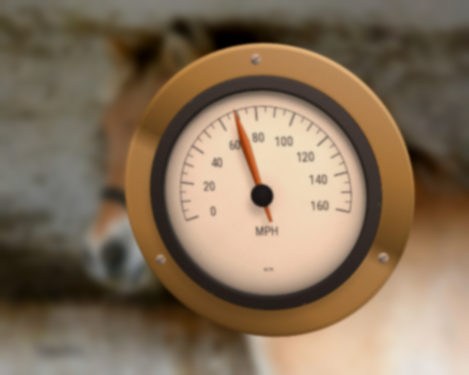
{"value": 70, "unit": "mph"}
